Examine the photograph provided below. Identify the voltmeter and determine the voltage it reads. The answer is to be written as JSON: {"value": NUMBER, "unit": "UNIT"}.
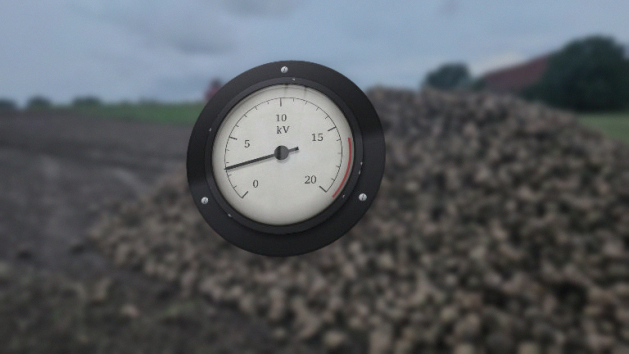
{"value": 2.5, "unit": "kV"}
